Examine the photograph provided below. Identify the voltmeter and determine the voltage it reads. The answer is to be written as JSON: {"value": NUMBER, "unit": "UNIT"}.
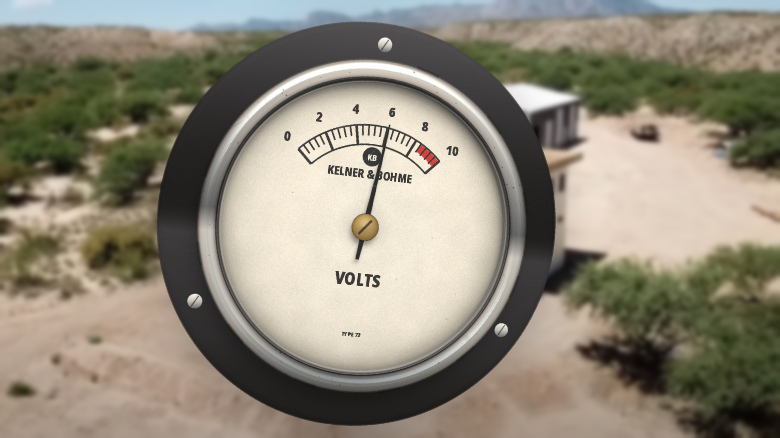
{"value": 6, "unit": "V"}
